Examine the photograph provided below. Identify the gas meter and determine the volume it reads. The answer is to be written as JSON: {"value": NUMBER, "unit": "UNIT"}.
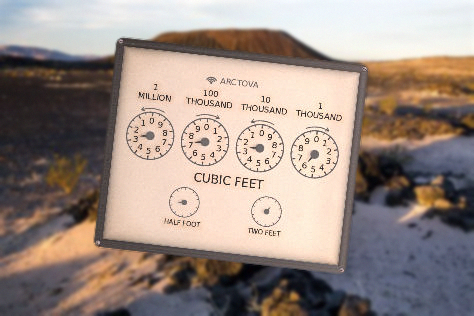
{"value": 272600, "unit": "ft³"}
